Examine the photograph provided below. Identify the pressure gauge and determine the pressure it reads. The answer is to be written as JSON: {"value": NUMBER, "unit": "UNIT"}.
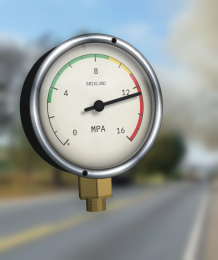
{"value": 12.5, "unit": "MPa"}
